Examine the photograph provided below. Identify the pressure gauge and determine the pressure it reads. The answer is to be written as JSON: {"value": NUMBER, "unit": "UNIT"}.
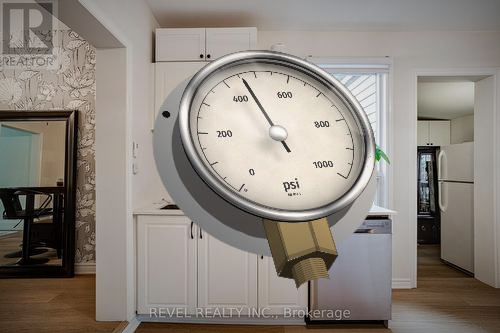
{"value": 450, "unit": "psi"}
